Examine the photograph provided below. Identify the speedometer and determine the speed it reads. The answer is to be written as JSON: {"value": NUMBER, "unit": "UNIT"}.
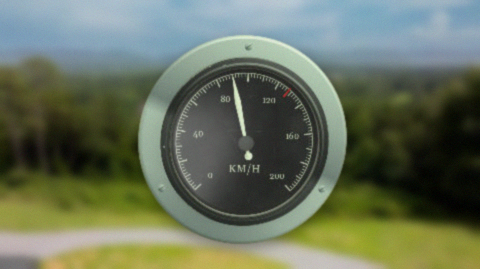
{"value": 90, "unit": "km/h"}
